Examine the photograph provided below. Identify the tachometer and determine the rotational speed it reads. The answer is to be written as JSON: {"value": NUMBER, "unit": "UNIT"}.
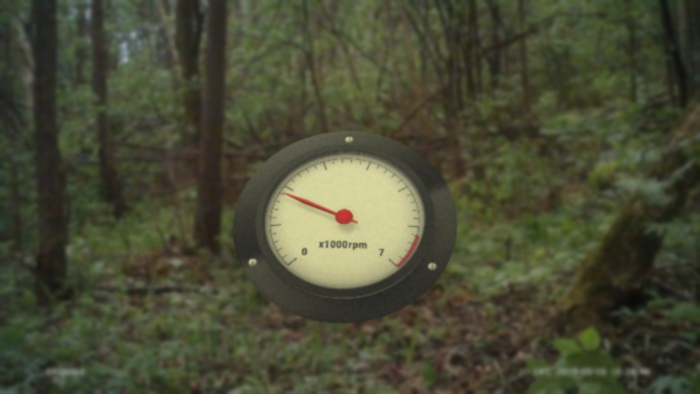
{"value": 1800, "unit": "rpm"}
